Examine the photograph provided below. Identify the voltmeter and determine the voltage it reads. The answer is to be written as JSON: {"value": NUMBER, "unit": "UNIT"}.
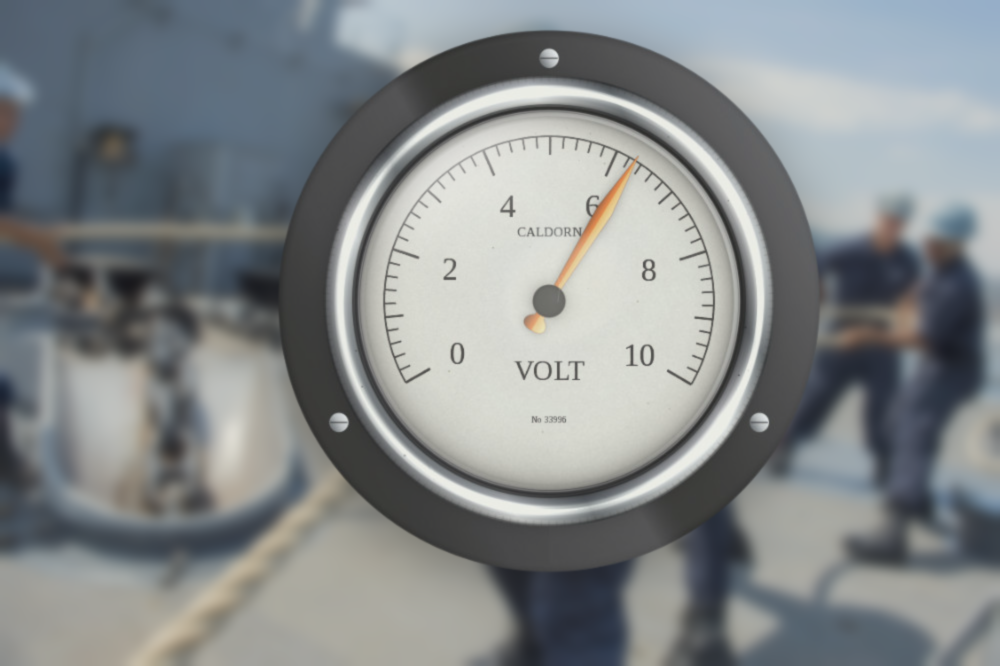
{"value": 6.3, "unit": "V"}
